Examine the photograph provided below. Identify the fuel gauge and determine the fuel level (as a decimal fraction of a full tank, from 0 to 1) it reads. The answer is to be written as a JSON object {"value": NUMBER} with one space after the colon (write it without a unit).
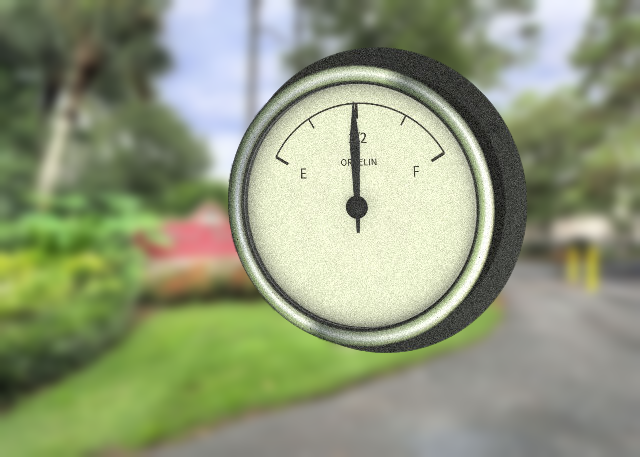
{"value": 0.5}
